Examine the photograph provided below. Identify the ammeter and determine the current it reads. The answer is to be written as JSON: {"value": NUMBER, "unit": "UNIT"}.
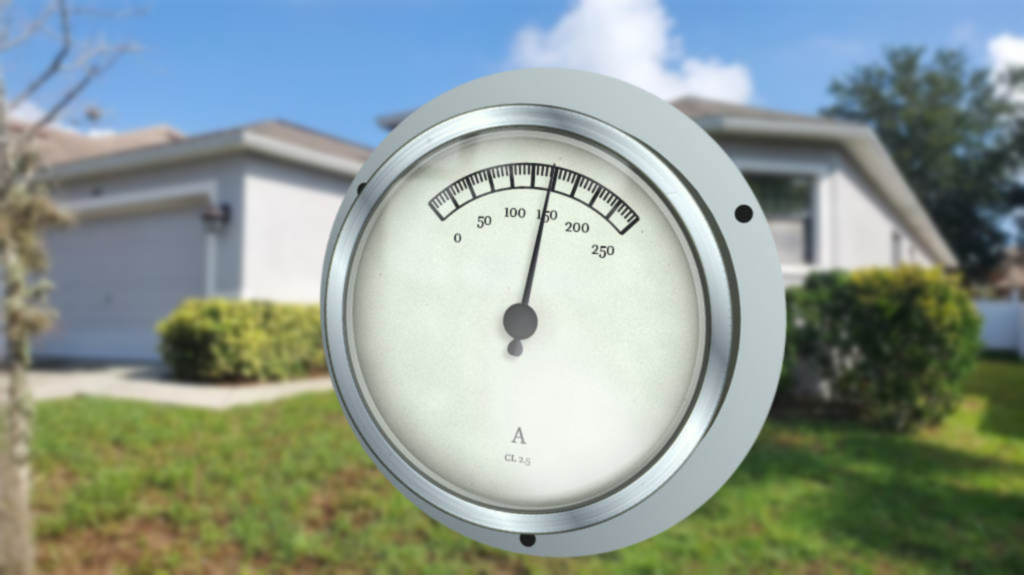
{"value": 150, "unit": "A"}
